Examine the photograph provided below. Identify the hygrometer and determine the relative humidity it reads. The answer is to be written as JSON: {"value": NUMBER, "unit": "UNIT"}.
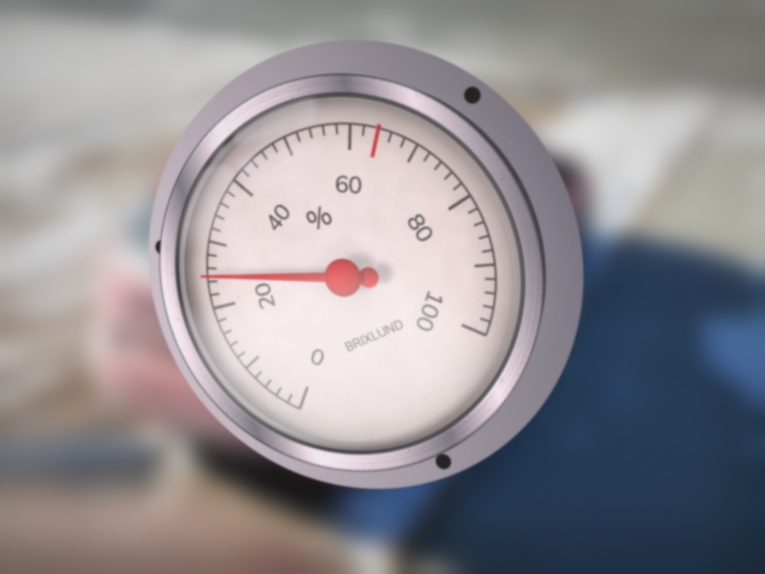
{"value": 25, "unit": "%"}
